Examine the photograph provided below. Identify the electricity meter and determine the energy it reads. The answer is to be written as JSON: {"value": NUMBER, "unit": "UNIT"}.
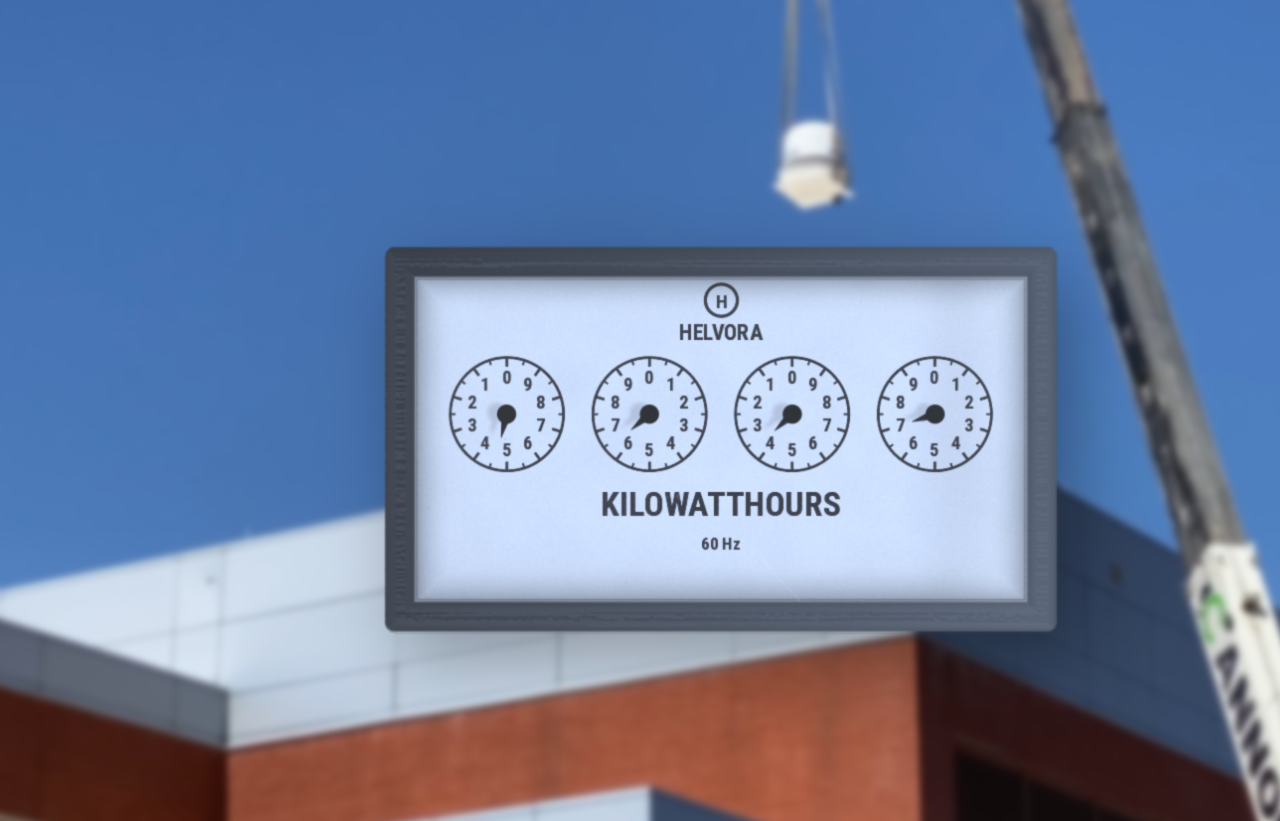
{"value": 4637, "unit": "kWh"}
